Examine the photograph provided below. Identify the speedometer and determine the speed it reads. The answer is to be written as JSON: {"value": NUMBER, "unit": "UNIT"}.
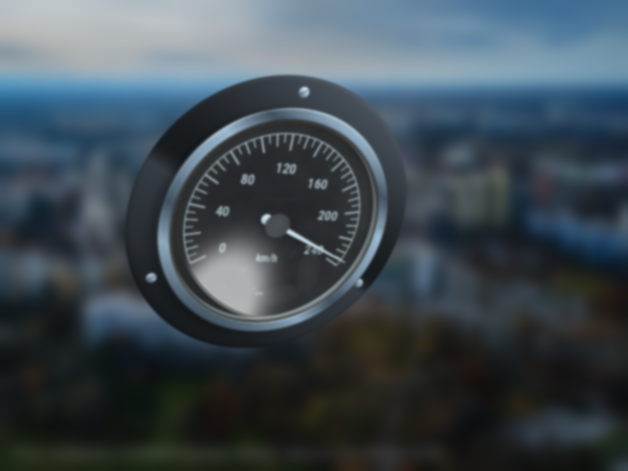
{"value": 235, "unit": "km/h"}
